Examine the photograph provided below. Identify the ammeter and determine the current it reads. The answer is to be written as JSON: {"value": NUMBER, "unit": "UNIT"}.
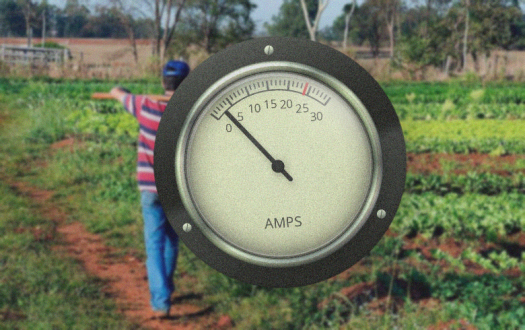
{"value": 3, "unit": "A"}
